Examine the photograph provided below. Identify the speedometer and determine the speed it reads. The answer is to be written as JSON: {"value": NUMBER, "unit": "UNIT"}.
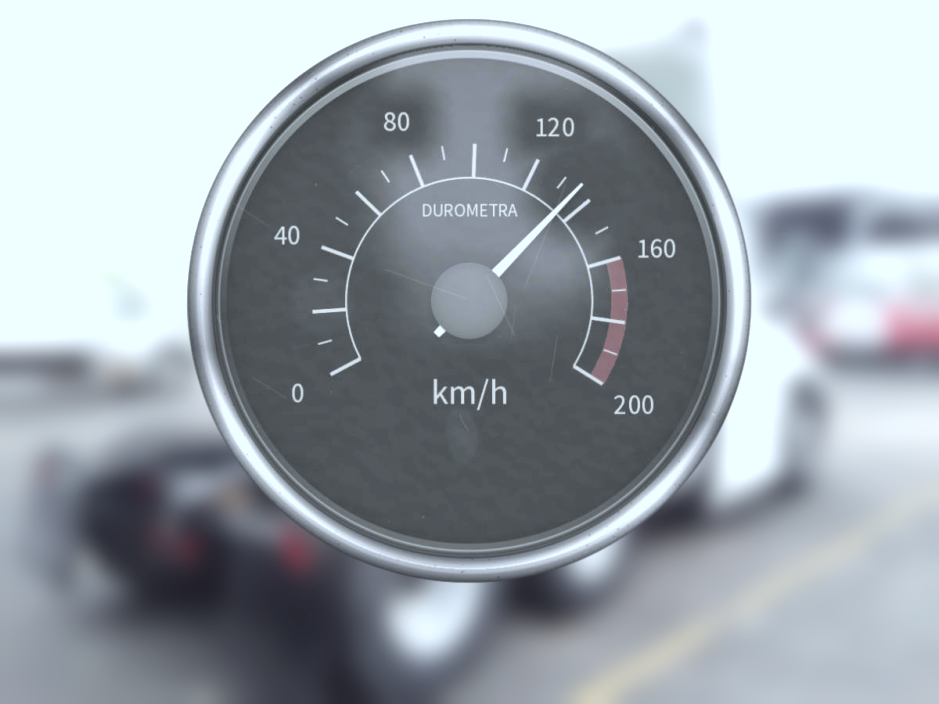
{"value": 135, "unit": "km/h"}
